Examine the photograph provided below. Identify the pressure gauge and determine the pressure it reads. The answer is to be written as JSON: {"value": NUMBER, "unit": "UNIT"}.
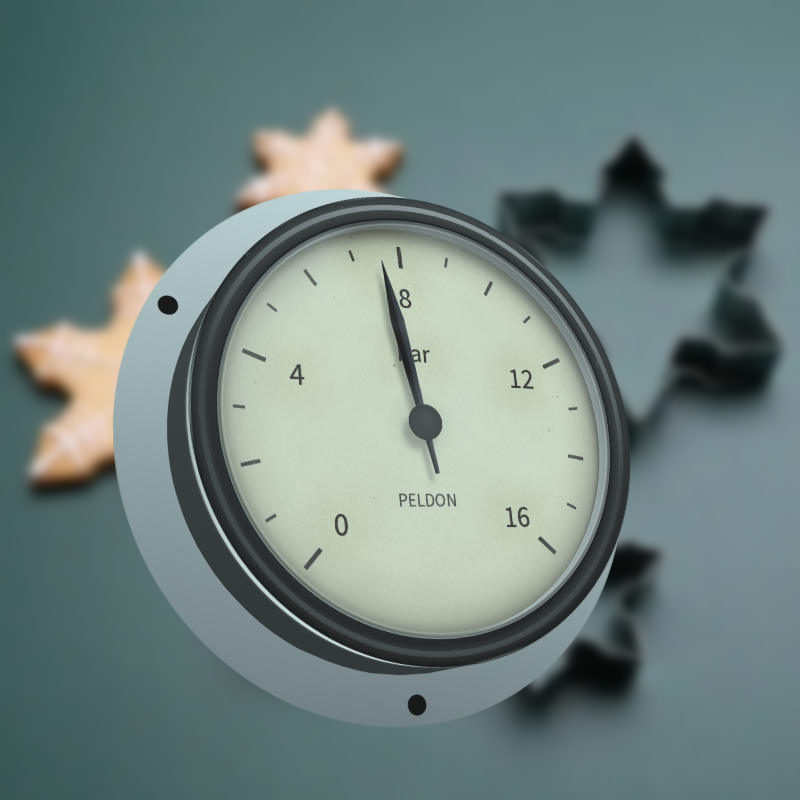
{"value": 7.5, "unit": "bar"}
